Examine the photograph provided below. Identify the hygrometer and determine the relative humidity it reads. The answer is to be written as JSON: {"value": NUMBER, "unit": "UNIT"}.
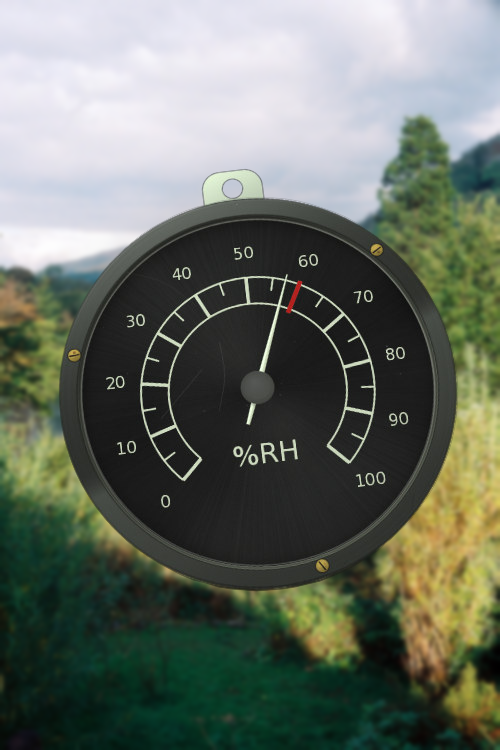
{"value": 57.5, "unit": "%"}
